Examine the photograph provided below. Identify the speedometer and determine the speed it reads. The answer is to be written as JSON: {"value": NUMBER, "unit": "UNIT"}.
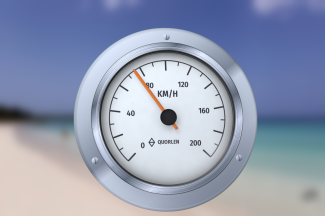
{"value": 75, "unit": "km/h"}
